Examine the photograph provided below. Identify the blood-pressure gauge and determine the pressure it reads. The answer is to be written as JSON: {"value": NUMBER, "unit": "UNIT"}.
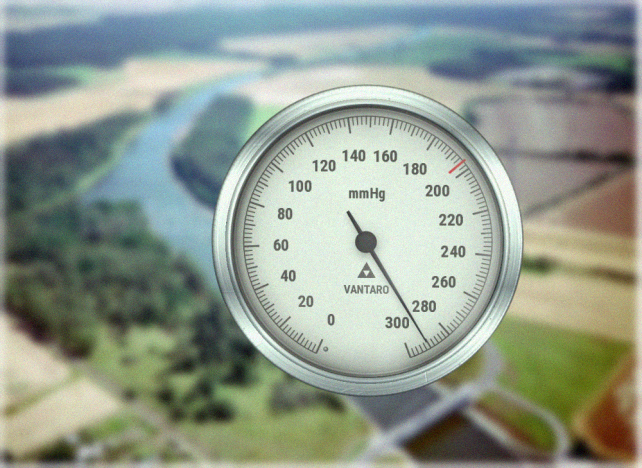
{"value": 290, "unit": "mmHg"}
